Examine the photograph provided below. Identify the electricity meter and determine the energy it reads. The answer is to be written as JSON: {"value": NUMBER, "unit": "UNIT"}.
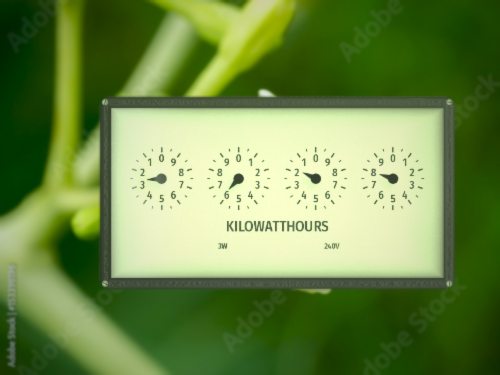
{"value": 2618, "unit": "kWh"}
